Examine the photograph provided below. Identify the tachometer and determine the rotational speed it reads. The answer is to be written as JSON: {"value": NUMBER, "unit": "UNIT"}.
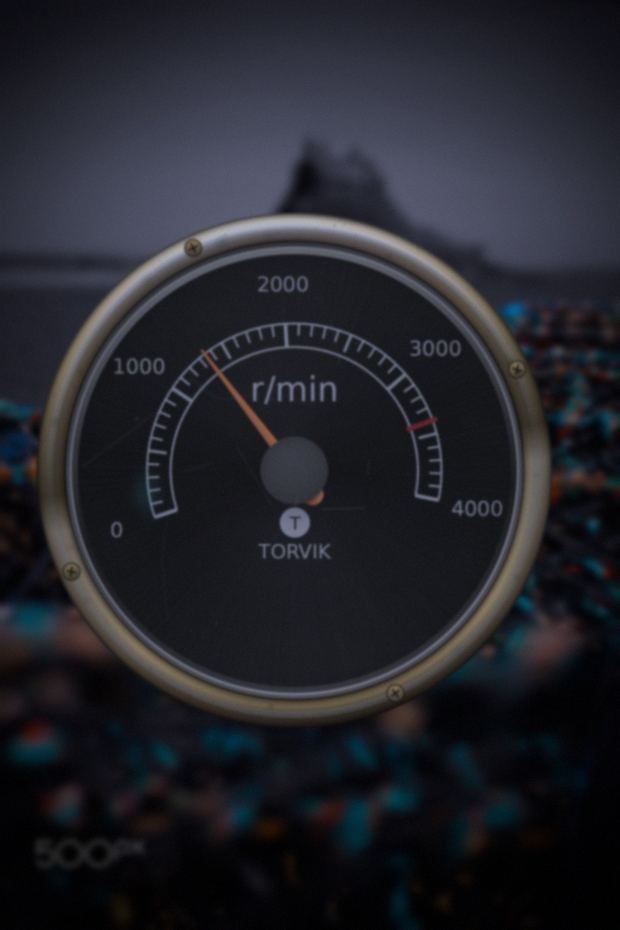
{"value": 1350, "unit": "rpm"}
